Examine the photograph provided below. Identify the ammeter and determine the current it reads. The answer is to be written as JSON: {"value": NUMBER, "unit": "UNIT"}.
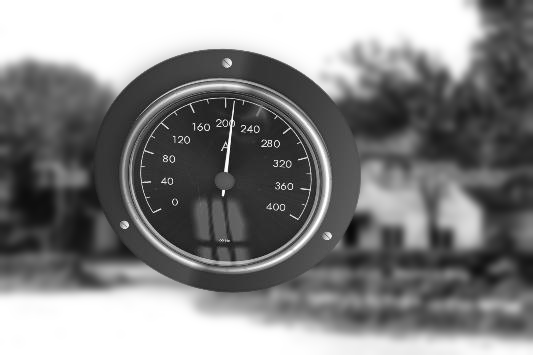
{"value": 210, "unit": "A"}
